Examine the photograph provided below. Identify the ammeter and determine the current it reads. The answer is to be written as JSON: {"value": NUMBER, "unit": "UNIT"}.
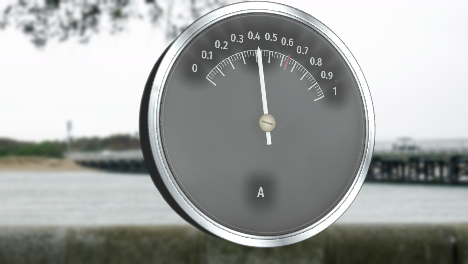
{"value": 0.4, "unit": "A"}
